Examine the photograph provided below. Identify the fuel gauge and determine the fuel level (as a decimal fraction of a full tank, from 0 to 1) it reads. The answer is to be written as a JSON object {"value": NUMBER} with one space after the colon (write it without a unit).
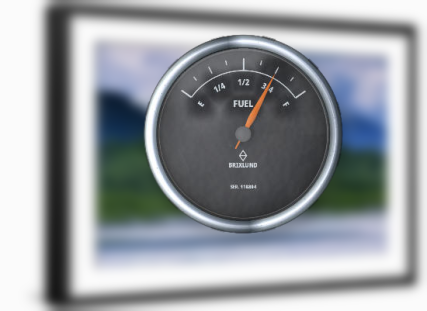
{"value": 0.75}
